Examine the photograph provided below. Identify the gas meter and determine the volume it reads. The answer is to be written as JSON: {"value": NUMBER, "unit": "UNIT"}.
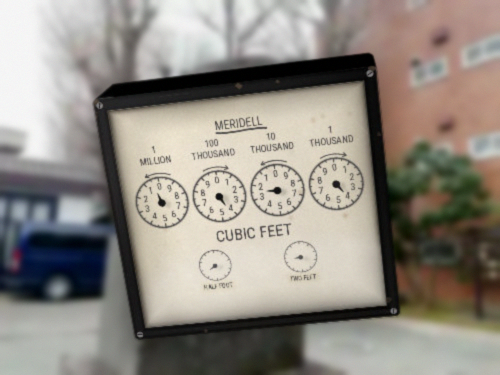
{"value": 42400, "unit": "ft³"}
